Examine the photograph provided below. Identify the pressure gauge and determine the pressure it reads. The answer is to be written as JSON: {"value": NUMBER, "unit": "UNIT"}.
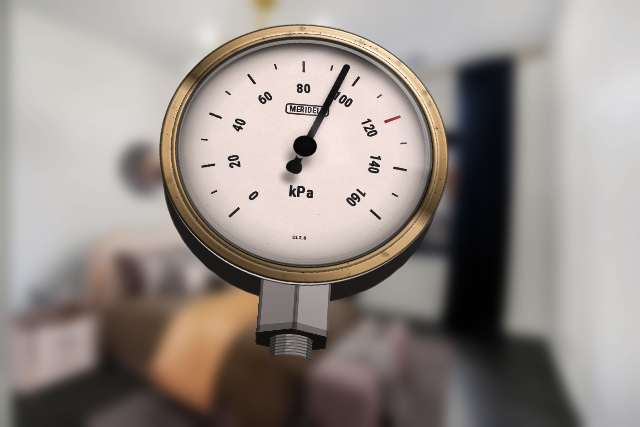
{"value": 95, "unit": "kPa"}
